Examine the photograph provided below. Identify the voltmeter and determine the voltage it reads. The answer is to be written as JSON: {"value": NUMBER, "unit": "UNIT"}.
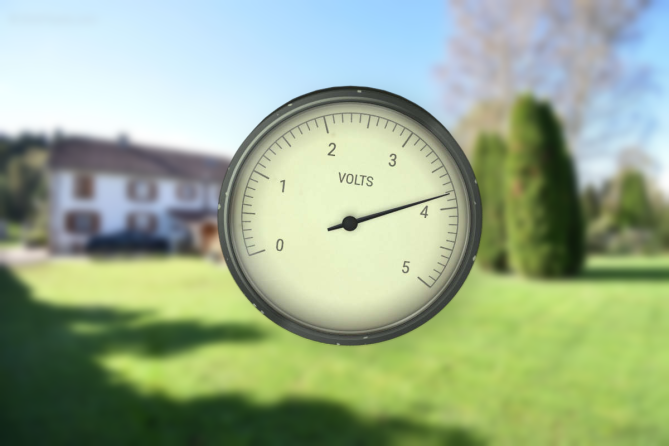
{"value": 3.8, "unit": "V"}
